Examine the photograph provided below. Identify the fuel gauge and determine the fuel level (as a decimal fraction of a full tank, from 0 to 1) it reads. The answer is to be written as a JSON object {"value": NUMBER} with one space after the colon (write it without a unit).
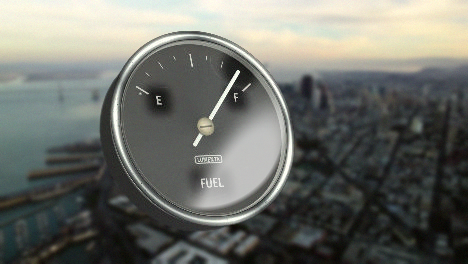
{"value": 0.875}
